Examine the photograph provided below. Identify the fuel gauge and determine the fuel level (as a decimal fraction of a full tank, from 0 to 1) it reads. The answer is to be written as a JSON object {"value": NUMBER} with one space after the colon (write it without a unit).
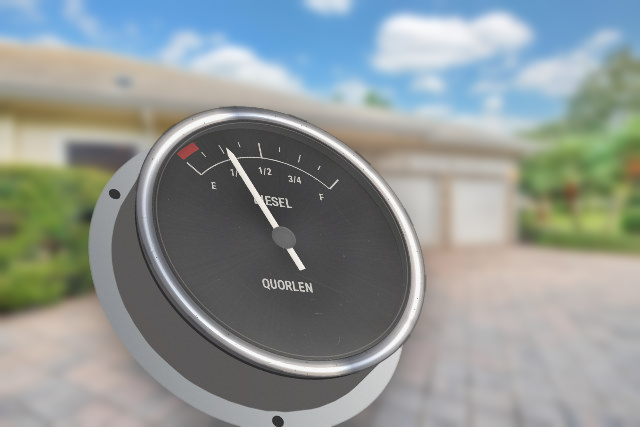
{"value": 0.25}
